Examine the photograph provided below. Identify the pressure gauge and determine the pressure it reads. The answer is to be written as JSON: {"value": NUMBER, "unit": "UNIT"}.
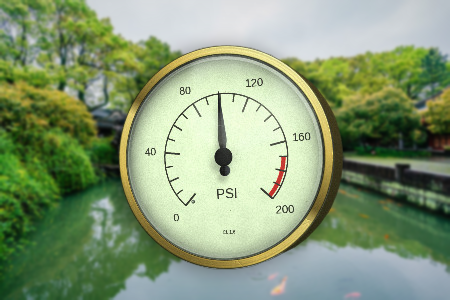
{"value": 100, "unit": "psi"}
